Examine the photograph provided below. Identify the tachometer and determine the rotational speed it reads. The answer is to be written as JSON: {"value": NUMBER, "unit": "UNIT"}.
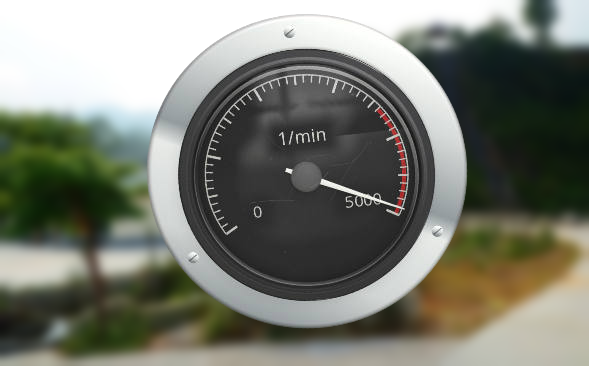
{"value": 4900, "unit": "rpm"}
